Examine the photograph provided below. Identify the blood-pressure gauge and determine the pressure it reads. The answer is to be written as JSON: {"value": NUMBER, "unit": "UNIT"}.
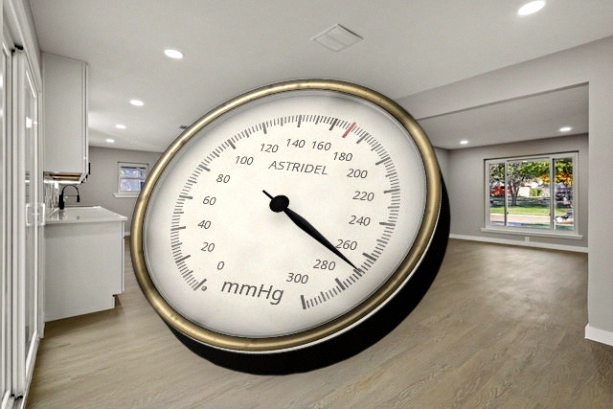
{"value": 270, "unit": "mmHg"}
